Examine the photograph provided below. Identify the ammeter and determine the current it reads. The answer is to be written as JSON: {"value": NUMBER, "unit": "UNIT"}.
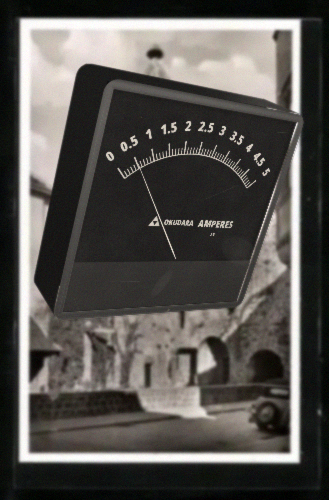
{"value": 0.5, "unit": "A"}
